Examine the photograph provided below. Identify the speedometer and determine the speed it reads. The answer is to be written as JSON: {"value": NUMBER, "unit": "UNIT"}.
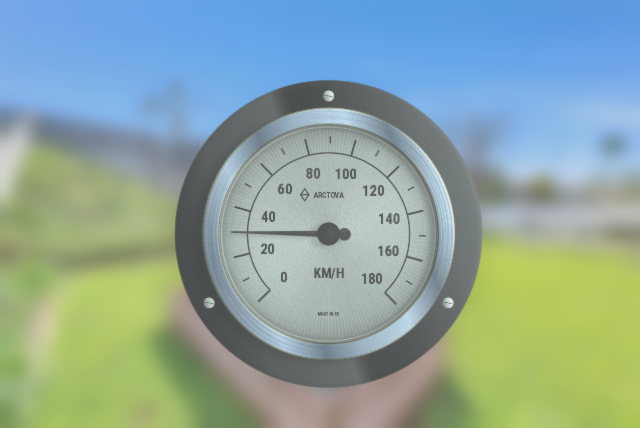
{"value": 30, "unit": "km/h"}
